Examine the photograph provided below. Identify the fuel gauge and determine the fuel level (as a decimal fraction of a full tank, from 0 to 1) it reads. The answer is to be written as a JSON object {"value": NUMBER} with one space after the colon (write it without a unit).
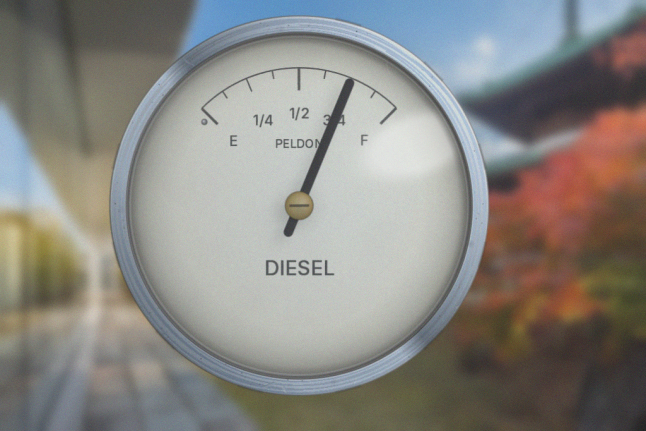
{"value": 0.75}
